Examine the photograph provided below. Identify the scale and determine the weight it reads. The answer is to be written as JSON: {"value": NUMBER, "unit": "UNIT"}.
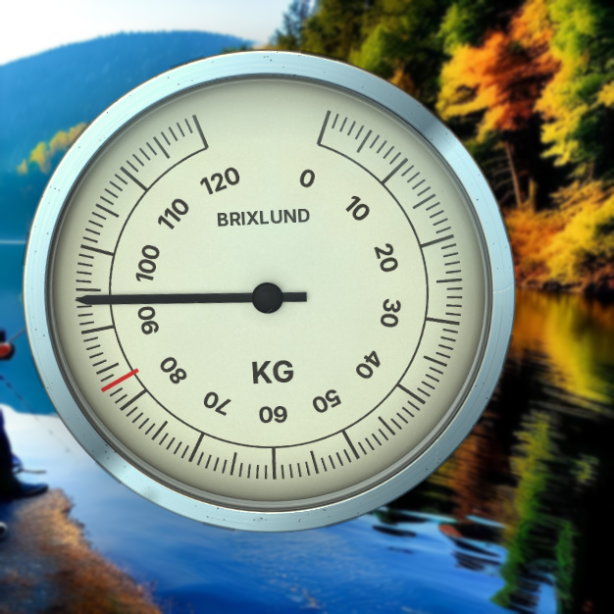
{"value": 94, "unit": "kg"}
